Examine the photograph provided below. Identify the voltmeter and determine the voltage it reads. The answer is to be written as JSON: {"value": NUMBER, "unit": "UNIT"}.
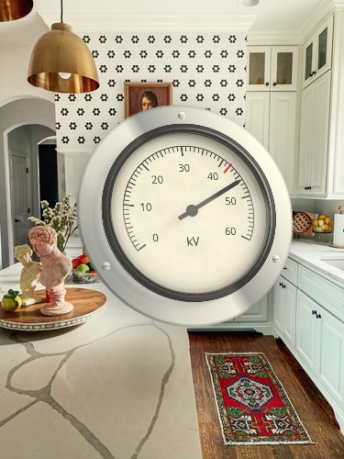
{"value": 46, "unit": "kV"}
